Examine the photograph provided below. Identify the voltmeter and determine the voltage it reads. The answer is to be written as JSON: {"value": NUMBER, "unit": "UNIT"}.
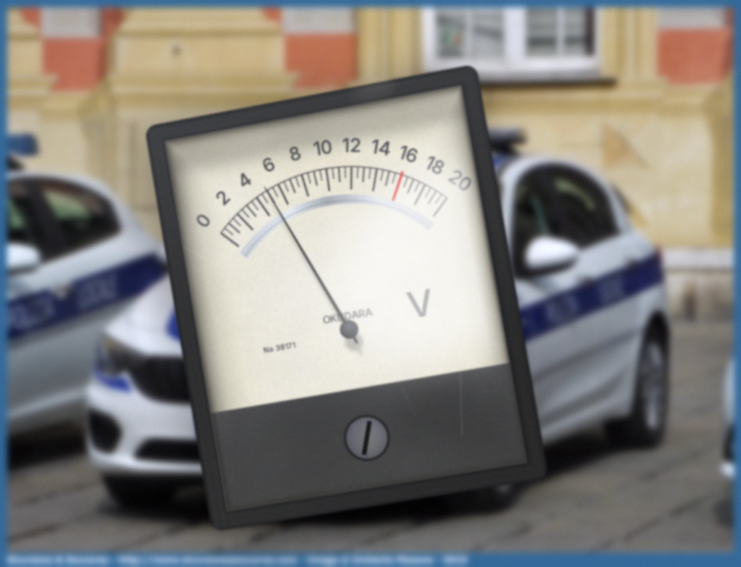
{"value": 5, "unit": "V"}
